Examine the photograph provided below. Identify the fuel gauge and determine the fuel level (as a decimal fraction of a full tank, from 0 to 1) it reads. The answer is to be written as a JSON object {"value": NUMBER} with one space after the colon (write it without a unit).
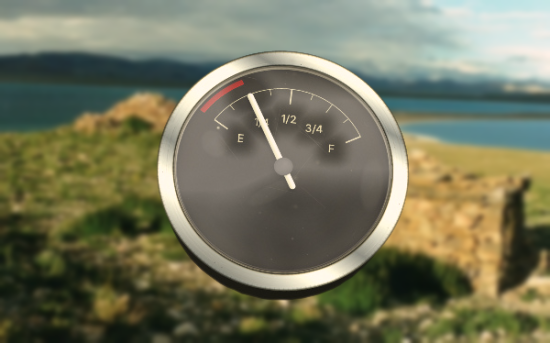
{"value": 0.25}
